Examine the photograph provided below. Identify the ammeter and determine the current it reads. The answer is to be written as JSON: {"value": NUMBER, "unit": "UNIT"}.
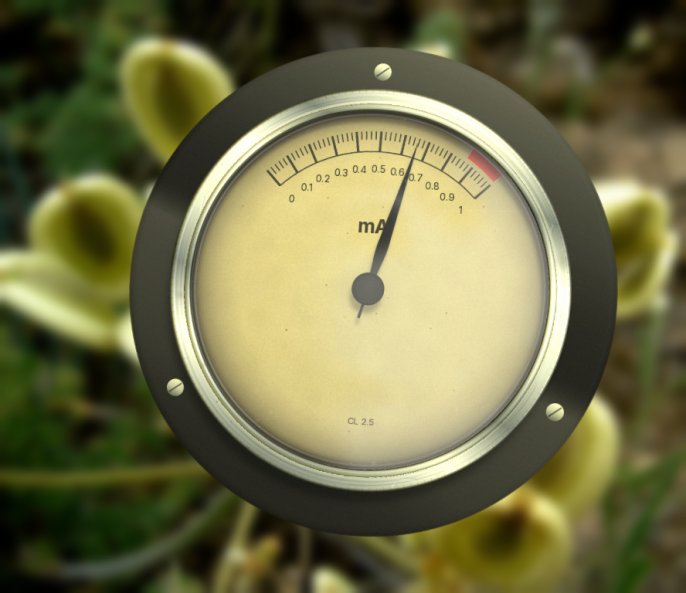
{"value": 0.66, "unit": "mA"}
